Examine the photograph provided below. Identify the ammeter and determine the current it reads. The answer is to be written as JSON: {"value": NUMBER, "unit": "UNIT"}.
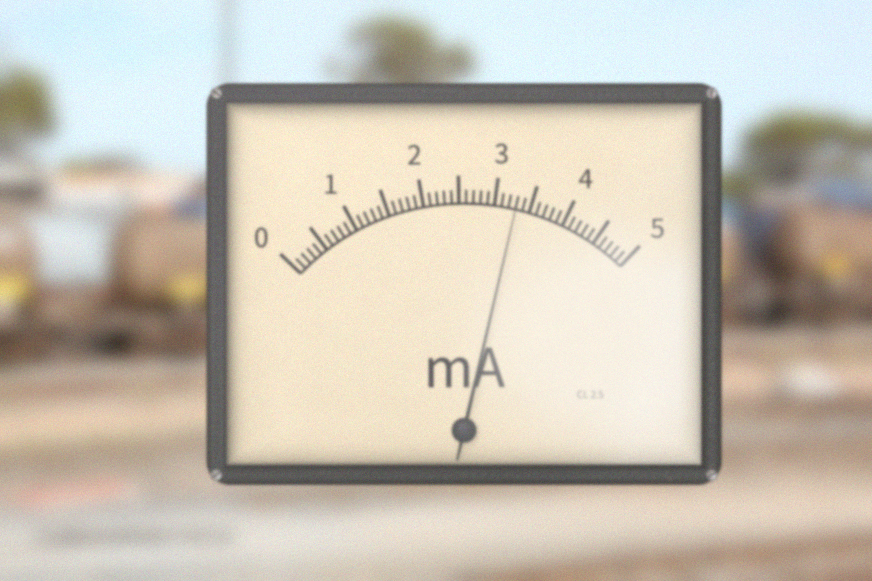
{"value": 3.3, "unit": "mA"}
